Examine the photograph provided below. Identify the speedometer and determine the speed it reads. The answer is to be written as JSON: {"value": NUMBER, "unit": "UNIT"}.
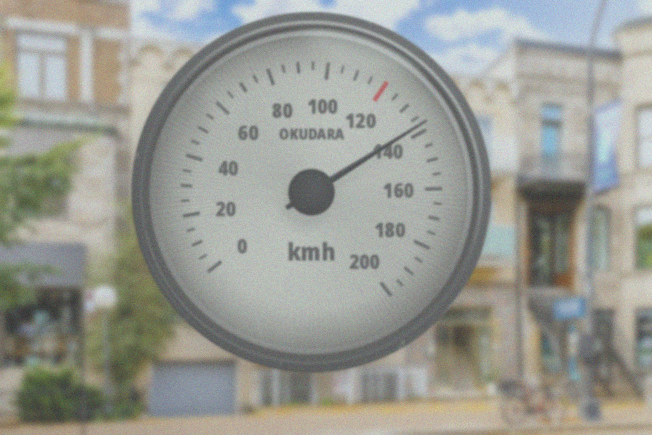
{"value": 137.5, "unit": "km/h"}
